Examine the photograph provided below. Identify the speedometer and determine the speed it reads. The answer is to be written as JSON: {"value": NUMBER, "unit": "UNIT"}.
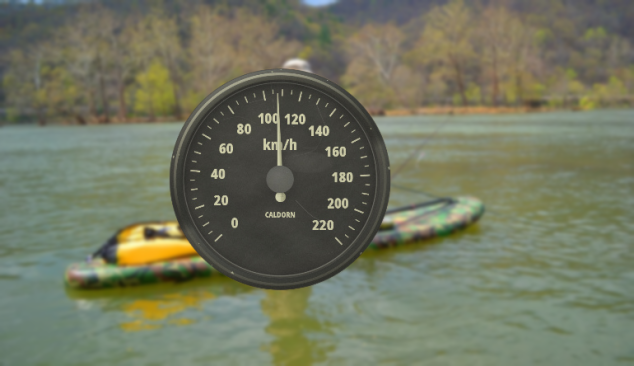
{"value": 107.5, "unit": "km/h"}
